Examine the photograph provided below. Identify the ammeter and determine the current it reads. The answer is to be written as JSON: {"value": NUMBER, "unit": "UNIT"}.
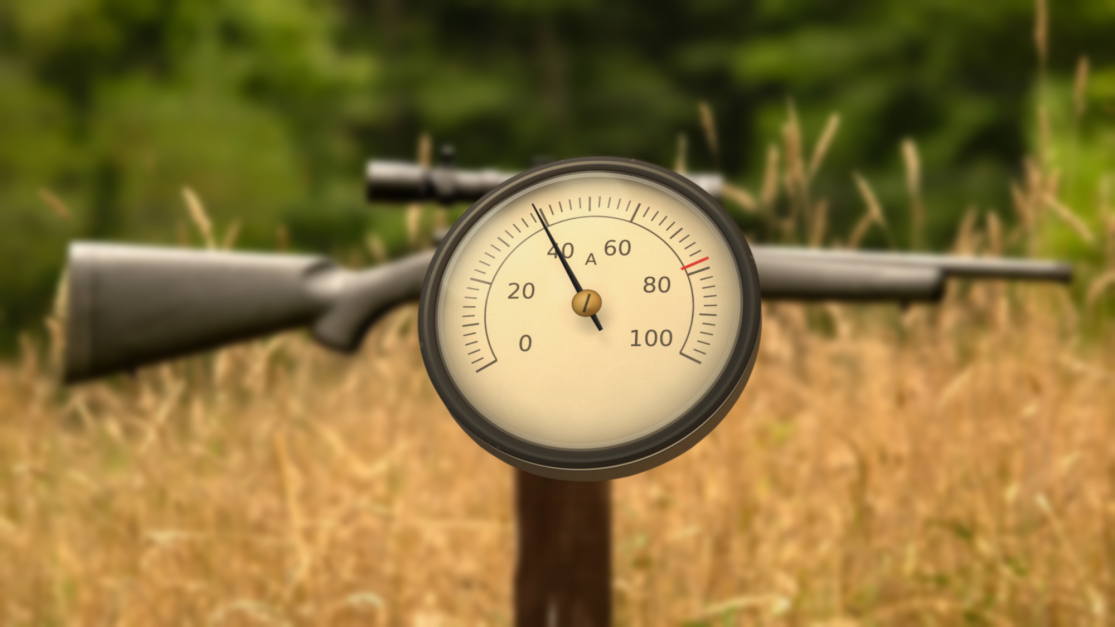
{"value": 39, "unit": "A"}
